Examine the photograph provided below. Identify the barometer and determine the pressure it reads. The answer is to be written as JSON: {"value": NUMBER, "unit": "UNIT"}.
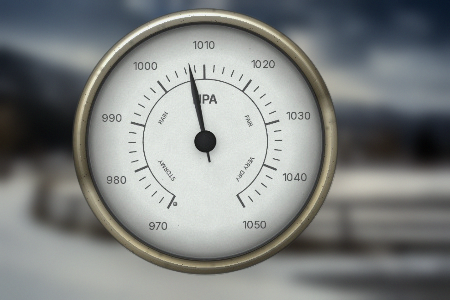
{"value": 1007, "unit": "hPa"}
